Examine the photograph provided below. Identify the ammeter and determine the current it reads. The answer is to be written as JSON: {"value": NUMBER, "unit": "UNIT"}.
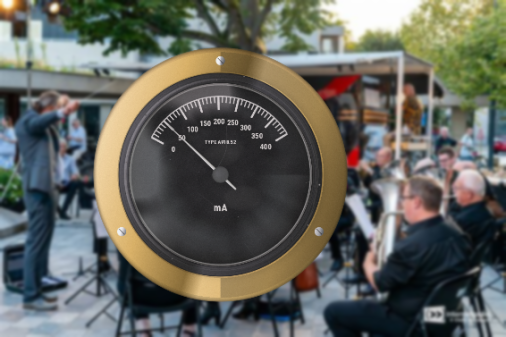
{"value": 50, "unit": "mA"}
